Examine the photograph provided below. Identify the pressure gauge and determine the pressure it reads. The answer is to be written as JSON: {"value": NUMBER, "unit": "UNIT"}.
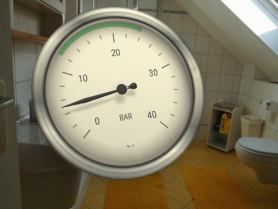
{"value": 5, "unit": "bar"}
